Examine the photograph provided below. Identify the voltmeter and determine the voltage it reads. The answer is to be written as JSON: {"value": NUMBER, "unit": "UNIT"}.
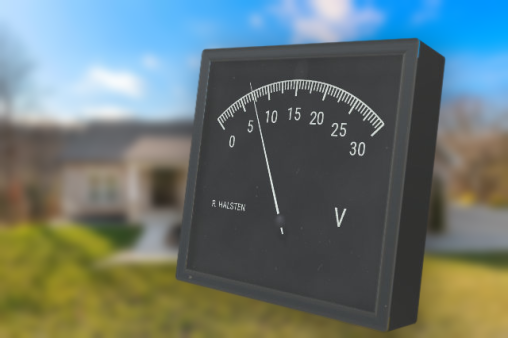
{"value": 7.5, "unit": "V"}
